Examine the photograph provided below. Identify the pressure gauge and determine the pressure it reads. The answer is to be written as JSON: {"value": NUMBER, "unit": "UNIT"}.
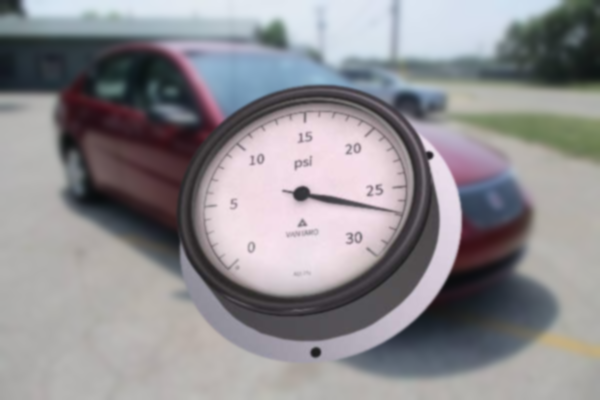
{"value": 27, "unit": "psi"}
